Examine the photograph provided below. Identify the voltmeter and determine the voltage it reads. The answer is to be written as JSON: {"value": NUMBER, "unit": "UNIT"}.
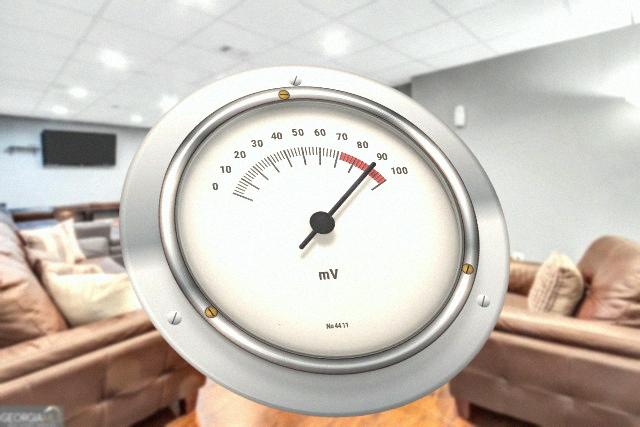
{"value": 90, "unit": "mV"}
